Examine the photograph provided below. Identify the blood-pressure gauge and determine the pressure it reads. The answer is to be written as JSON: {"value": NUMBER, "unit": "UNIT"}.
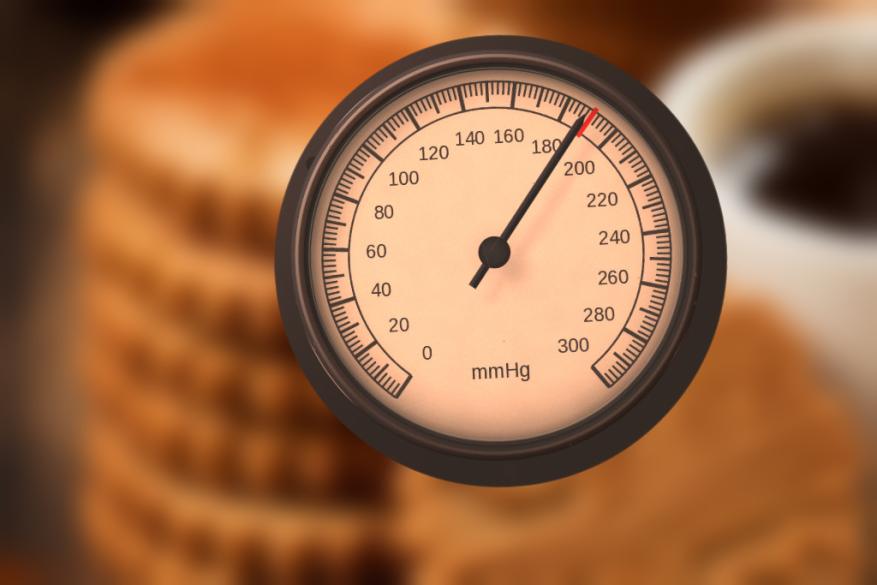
{"value": 188, "unit": "mmHg"}
